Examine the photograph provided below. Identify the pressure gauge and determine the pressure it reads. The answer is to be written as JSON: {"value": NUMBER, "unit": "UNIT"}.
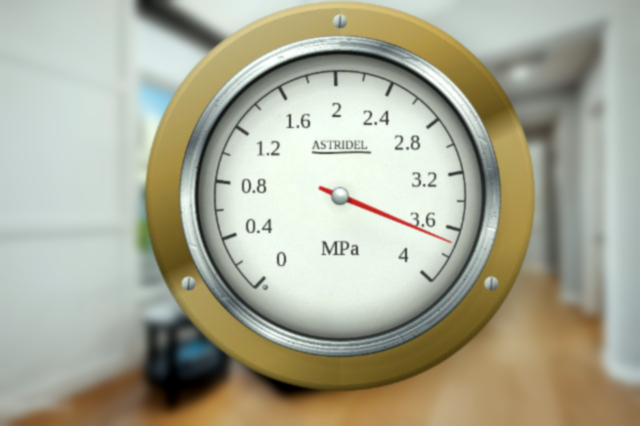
{"value": 3.7, "unit": "MPa"}
